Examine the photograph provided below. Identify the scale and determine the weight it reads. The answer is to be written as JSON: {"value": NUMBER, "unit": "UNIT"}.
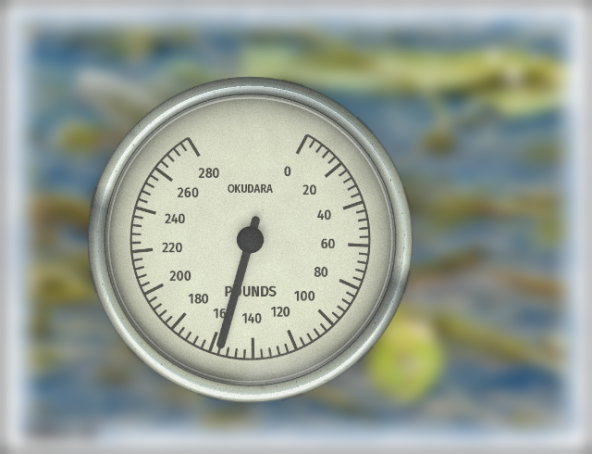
{"value": 156, "unit": "lb"}
